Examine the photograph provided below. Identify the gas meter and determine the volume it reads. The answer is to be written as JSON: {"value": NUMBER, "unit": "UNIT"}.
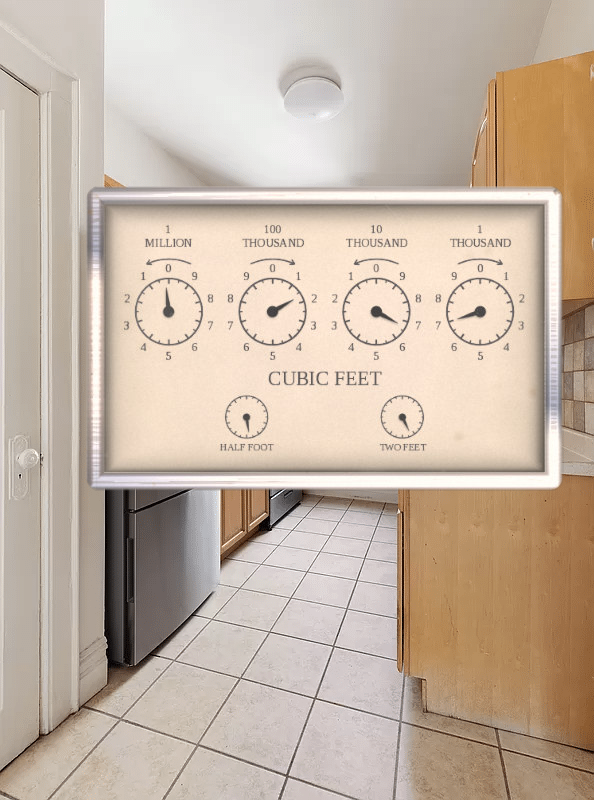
{"value": 16700, "unit": "ft³"}
